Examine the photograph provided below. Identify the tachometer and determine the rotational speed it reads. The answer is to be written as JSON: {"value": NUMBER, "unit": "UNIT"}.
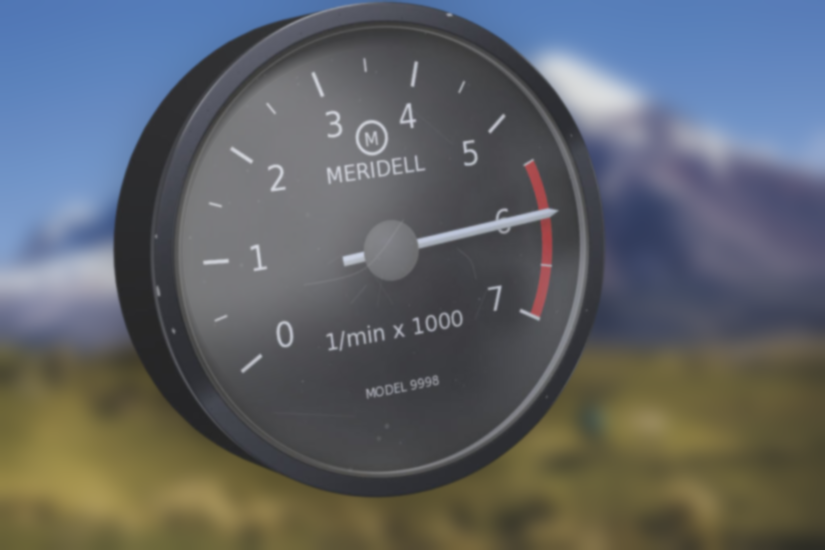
{"value": 6000, "unit": "rpm"}
